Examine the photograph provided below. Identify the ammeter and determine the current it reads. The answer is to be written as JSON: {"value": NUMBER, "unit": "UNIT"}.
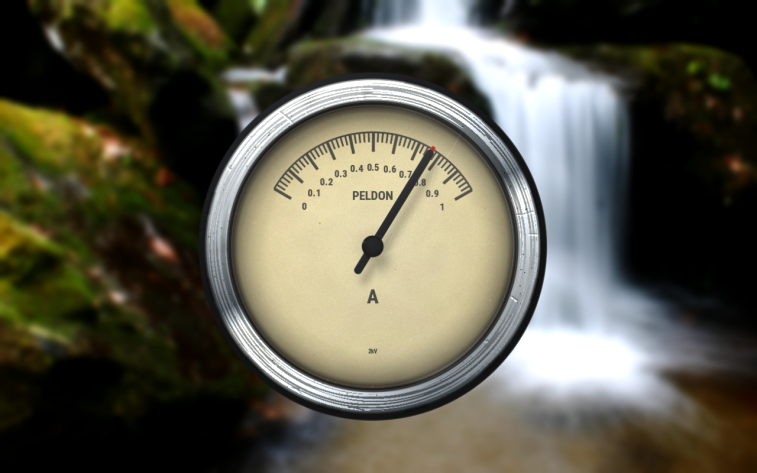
{"value": 0.76, "unit": "A"}
